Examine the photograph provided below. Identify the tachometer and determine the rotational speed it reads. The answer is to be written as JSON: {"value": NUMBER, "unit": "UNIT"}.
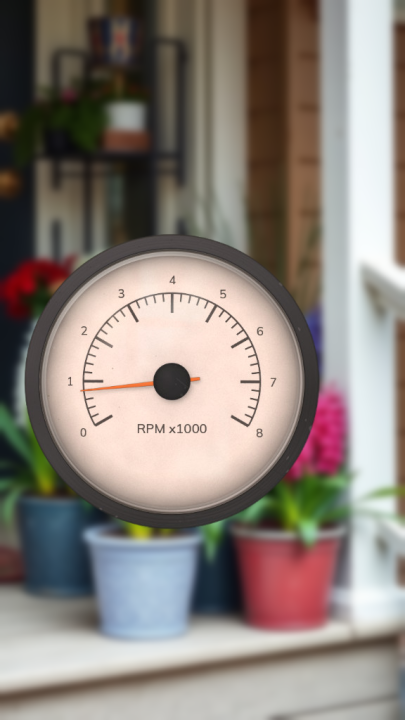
{"value": 800, "unit": "rpm"}
